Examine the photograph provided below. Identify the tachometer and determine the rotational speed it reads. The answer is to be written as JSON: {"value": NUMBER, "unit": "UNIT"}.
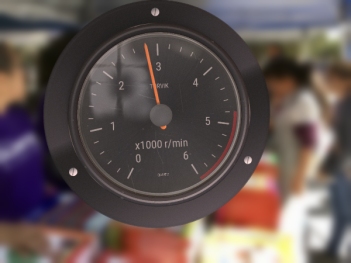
{"value": 2800, "unit": "rpm"}
